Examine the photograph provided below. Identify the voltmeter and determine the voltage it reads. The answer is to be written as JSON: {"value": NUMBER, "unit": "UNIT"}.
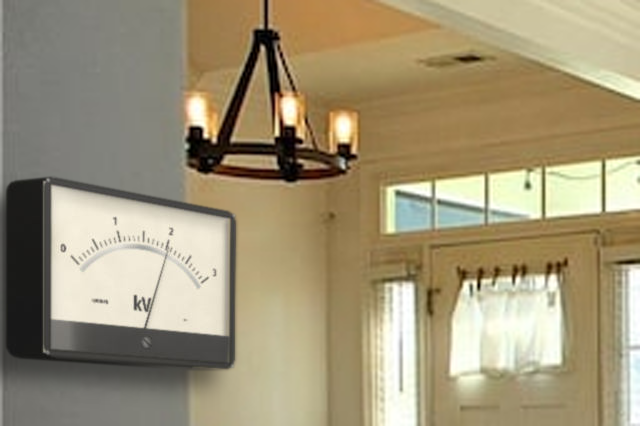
{"value": 2, "unit": "kV"}
